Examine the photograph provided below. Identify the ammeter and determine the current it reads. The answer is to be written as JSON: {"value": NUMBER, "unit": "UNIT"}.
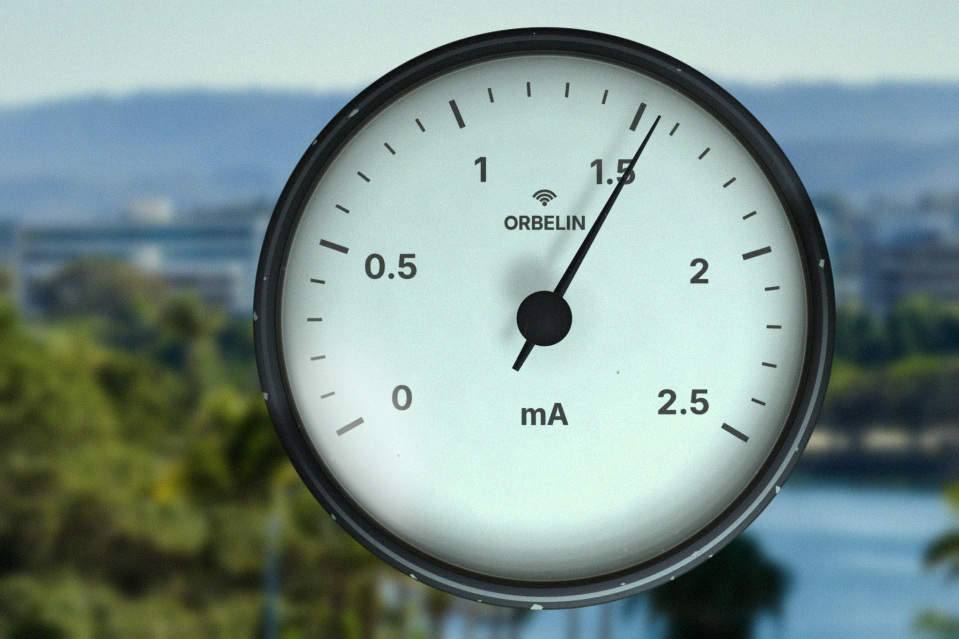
{"value": 1.55, "unit": "mA"}
